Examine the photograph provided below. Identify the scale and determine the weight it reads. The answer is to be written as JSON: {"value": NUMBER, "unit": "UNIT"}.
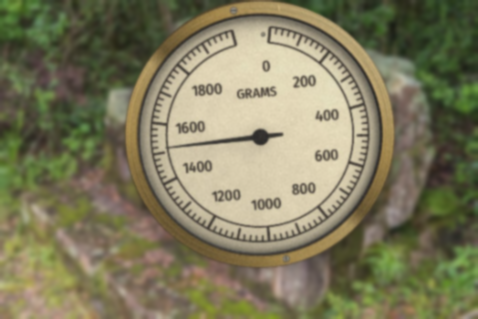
{"value": 1520, "unit": "g"}
